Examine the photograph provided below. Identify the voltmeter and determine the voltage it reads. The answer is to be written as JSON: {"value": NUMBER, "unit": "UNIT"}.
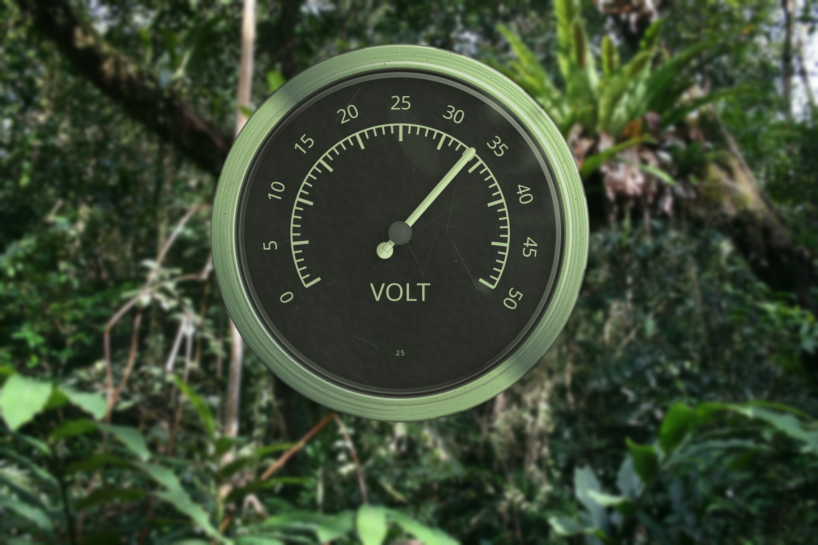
{"value": 33.5, "unit": "V"}
